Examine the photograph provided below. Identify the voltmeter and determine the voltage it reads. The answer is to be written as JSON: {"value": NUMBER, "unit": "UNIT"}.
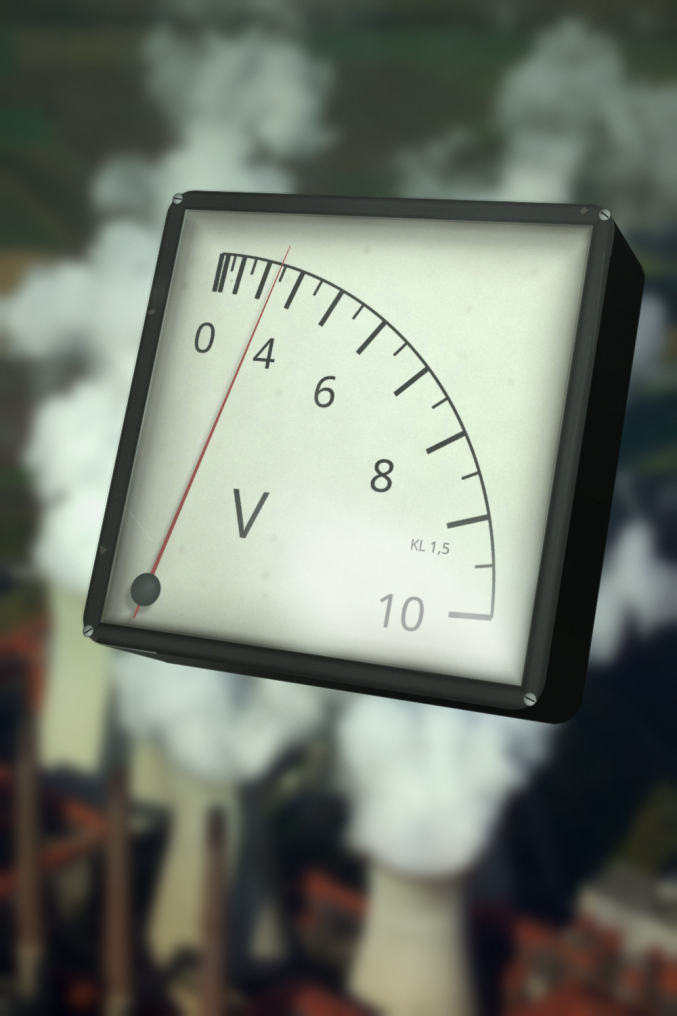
{"value": 3.5, "unit": "V"}
